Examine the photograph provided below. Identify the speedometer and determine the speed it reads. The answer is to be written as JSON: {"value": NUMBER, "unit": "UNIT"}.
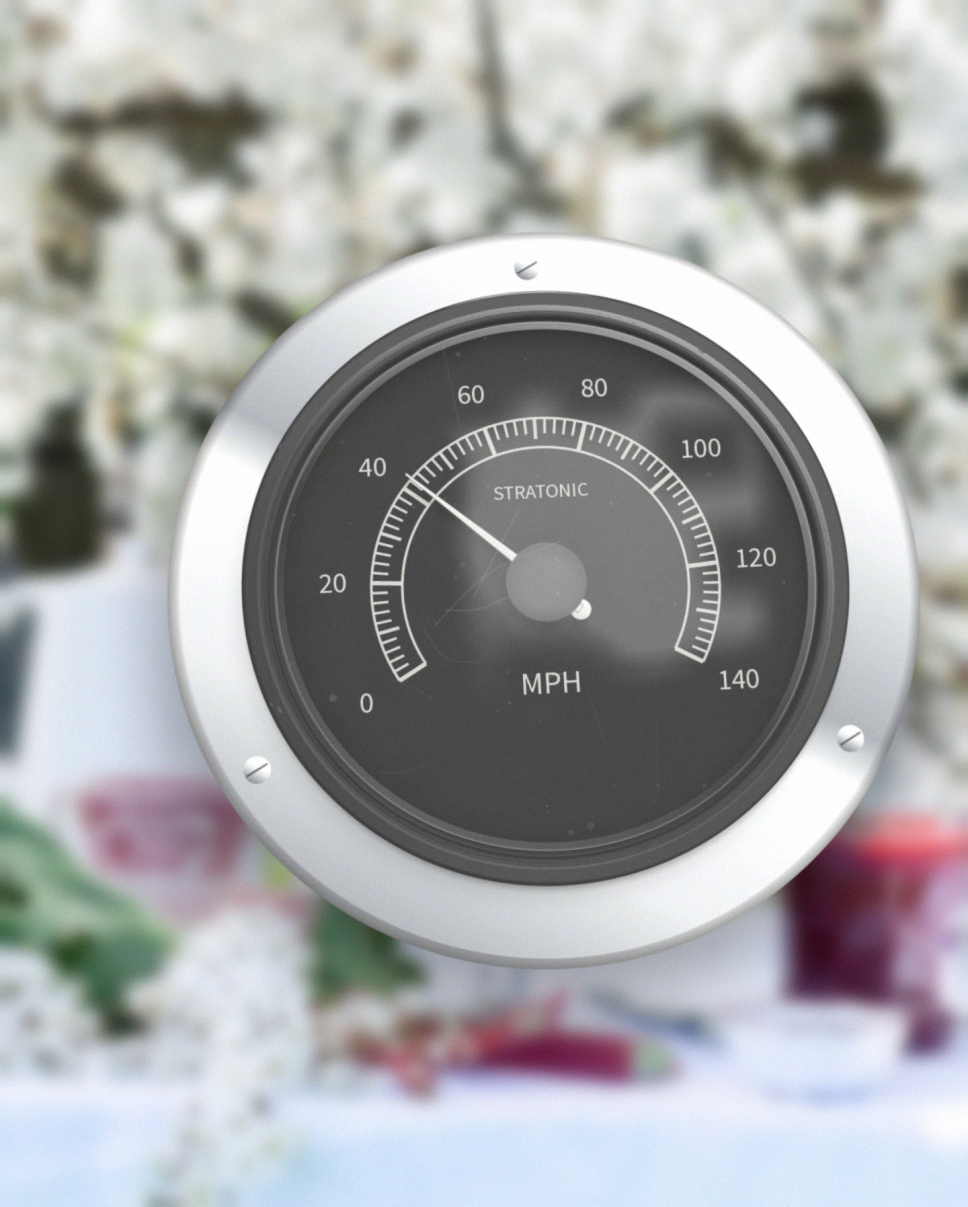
{"value": 42, "unit": "mph"}
